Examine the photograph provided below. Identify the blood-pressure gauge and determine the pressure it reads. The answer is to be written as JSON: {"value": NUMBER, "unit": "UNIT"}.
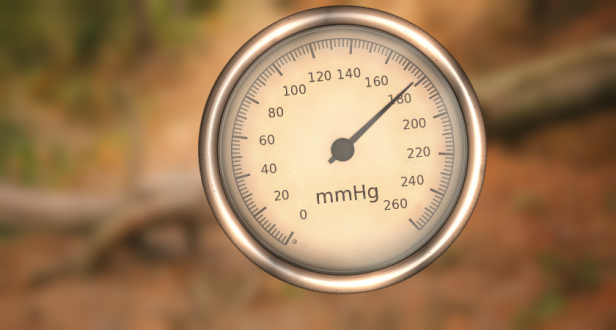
{"value": 178, "unit": "mmHg"}
